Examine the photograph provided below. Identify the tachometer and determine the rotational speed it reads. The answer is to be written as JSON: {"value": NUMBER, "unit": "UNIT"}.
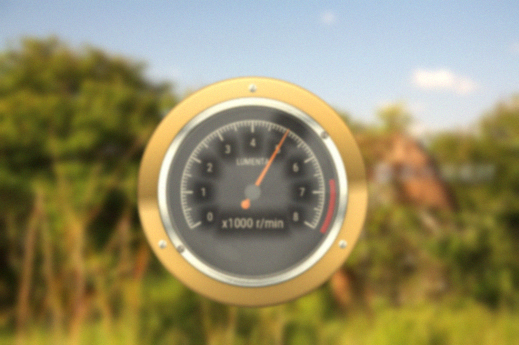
{"value": 5000, "unit": "rpm"}
